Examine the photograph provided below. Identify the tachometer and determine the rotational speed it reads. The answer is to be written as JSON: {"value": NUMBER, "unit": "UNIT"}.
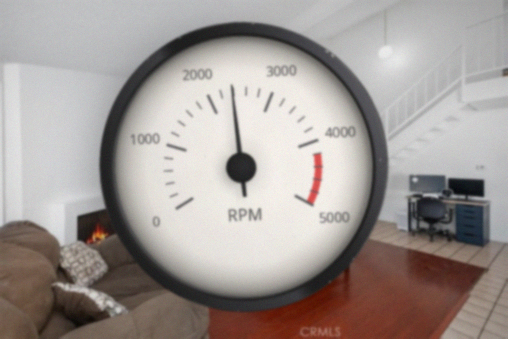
{"value": 2400, "unit": "rpm"}
